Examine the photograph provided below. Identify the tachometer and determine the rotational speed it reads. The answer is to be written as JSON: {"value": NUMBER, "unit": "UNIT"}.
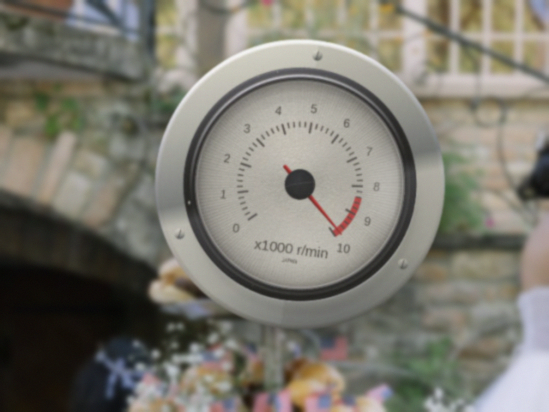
{"value": 9800, "unit": "rpm"}
